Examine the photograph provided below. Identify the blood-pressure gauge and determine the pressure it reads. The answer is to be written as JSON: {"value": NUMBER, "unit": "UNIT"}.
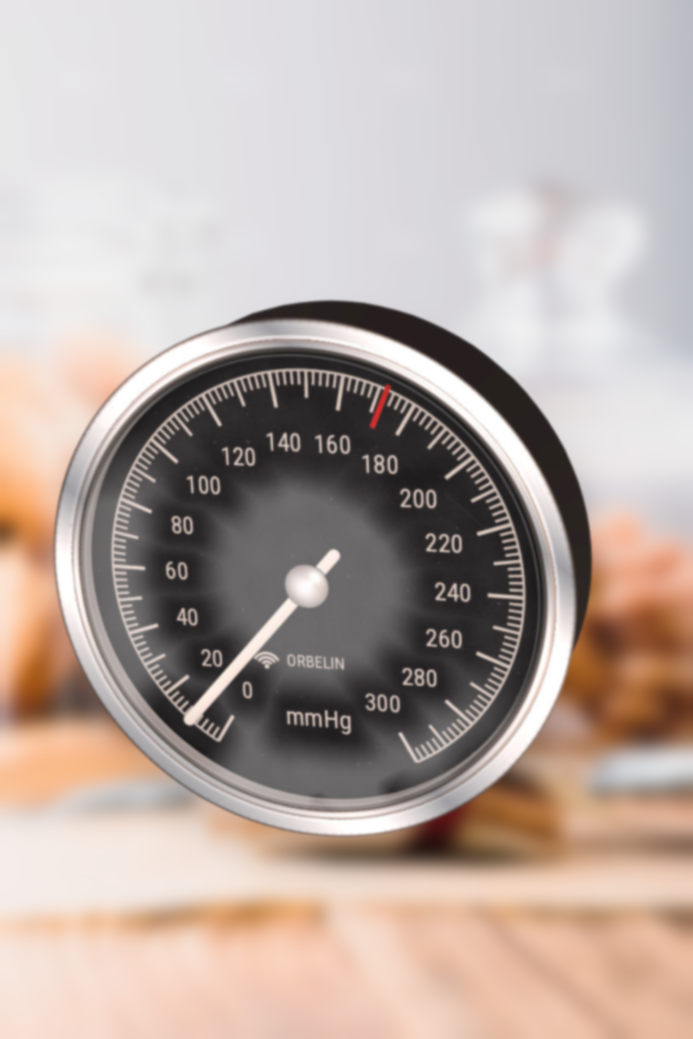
{"value": 10, "unit": "mmHg"}
